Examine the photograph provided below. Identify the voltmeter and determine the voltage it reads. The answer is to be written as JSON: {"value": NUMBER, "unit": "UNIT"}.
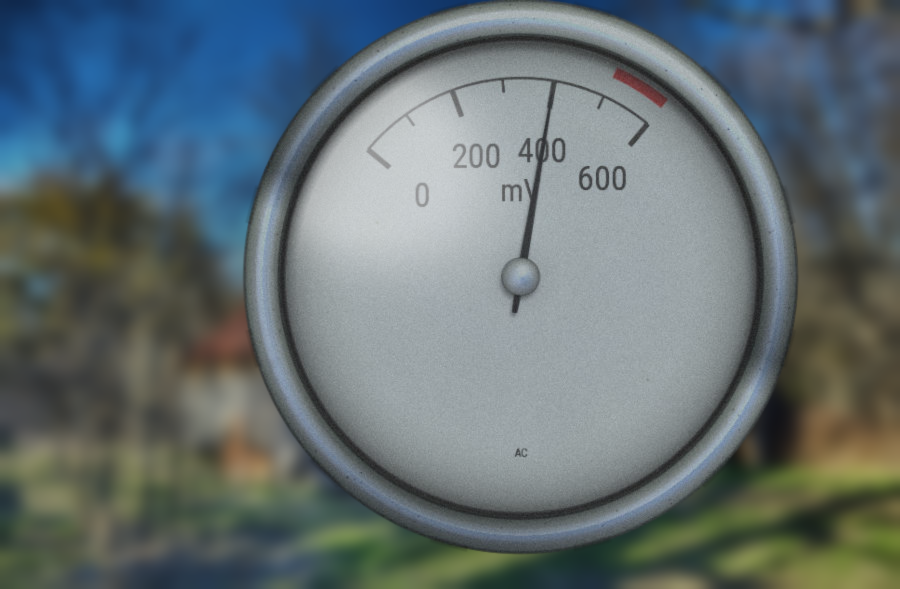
{"value": 400, "unit": "mV"}
